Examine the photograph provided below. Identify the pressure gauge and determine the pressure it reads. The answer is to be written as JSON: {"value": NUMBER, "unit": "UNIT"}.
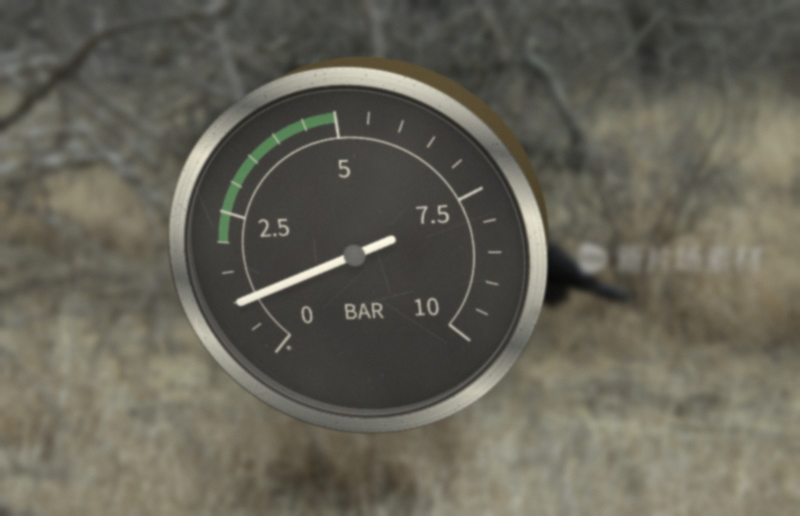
{"value": 1, "unit": "bar"}
